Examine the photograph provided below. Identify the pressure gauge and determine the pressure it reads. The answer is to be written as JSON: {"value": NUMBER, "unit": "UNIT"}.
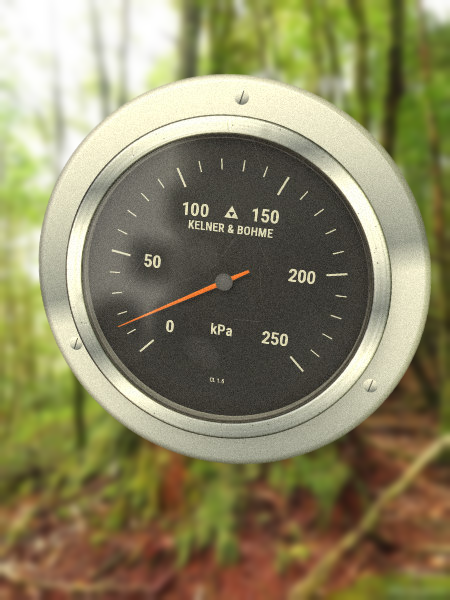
{"value": 15, "unit": "kPa"}
